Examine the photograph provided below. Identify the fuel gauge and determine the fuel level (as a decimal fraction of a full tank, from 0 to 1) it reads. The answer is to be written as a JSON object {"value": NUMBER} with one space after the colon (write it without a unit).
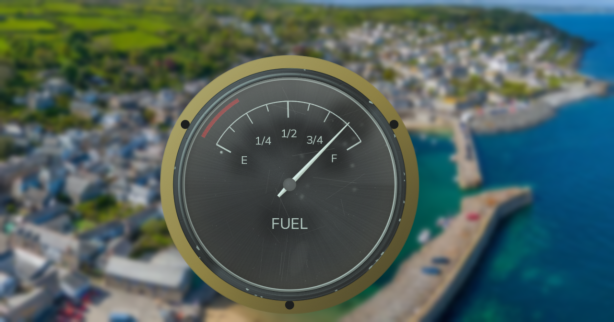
{"value": 0.875}
